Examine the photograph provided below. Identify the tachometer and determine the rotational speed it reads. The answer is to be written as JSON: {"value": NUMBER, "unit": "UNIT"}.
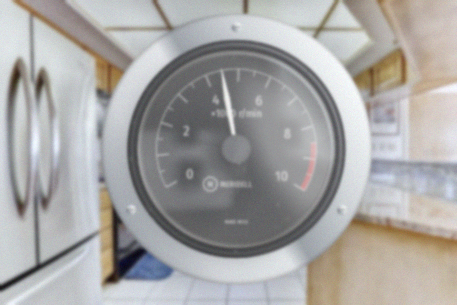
{"value": 4500, "unit": "rpm"}
